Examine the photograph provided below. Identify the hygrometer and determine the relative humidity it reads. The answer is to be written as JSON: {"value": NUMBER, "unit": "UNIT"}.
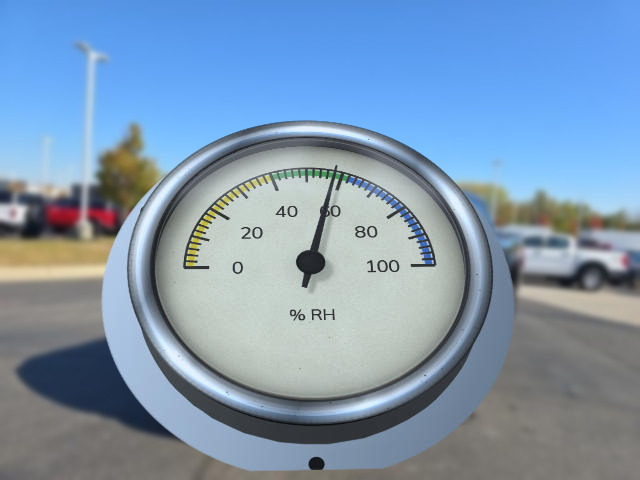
{"value": 58, "unit": "%"}
